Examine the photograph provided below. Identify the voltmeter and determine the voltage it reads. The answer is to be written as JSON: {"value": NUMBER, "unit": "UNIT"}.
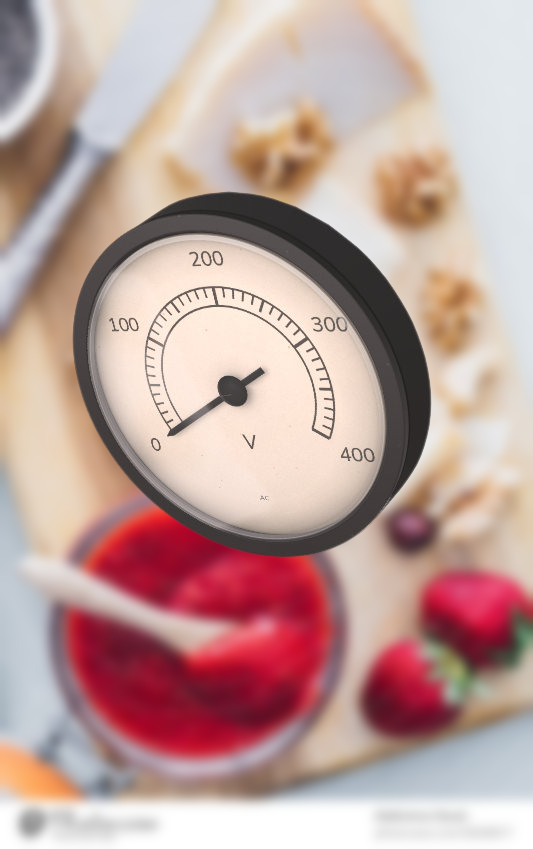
{"value": 0, "unit": "V"}
